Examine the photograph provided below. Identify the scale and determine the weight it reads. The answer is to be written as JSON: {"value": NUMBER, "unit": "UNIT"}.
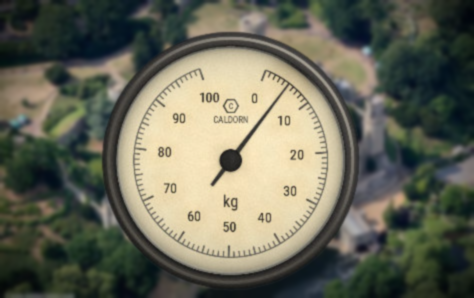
{"value": 5, "unit": "kg"}
